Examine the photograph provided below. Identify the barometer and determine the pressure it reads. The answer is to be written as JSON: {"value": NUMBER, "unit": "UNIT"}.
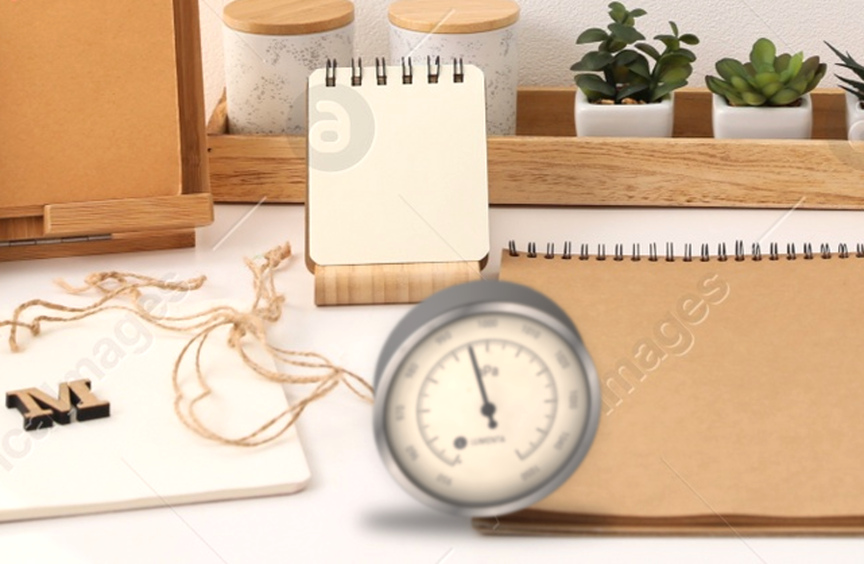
{"value": 995, "unit": "hPa"}
